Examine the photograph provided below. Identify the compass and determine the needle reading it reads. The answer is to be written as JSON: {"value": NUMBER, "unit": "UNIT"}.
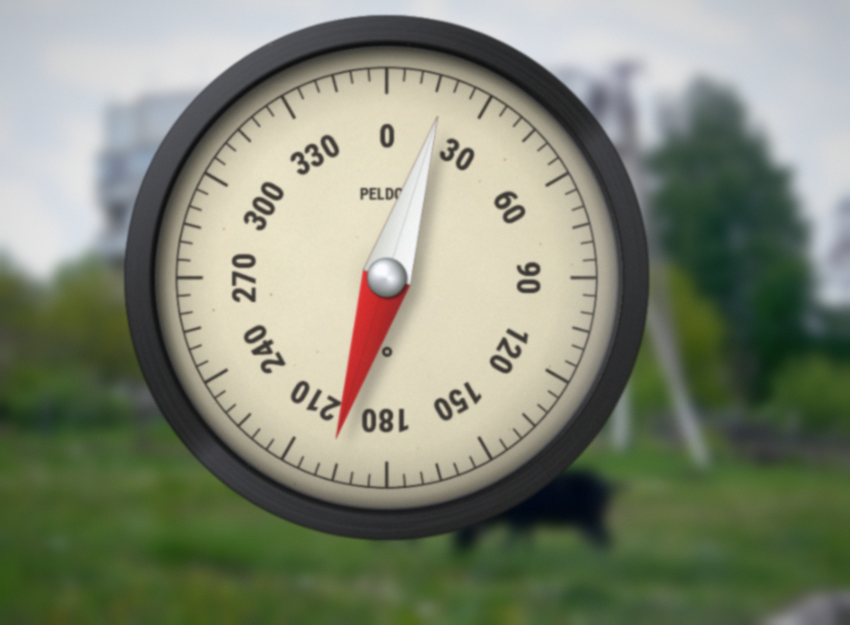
{"value": 197.5, "unit": "°"}
